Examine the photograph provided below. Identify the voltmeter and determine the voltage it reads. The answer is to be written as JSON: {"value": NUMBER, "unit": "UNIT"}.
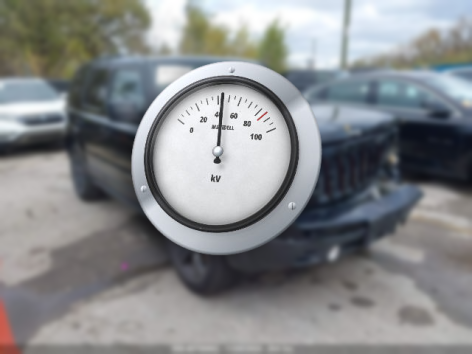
{"value": 45, "unit": "kV"}
